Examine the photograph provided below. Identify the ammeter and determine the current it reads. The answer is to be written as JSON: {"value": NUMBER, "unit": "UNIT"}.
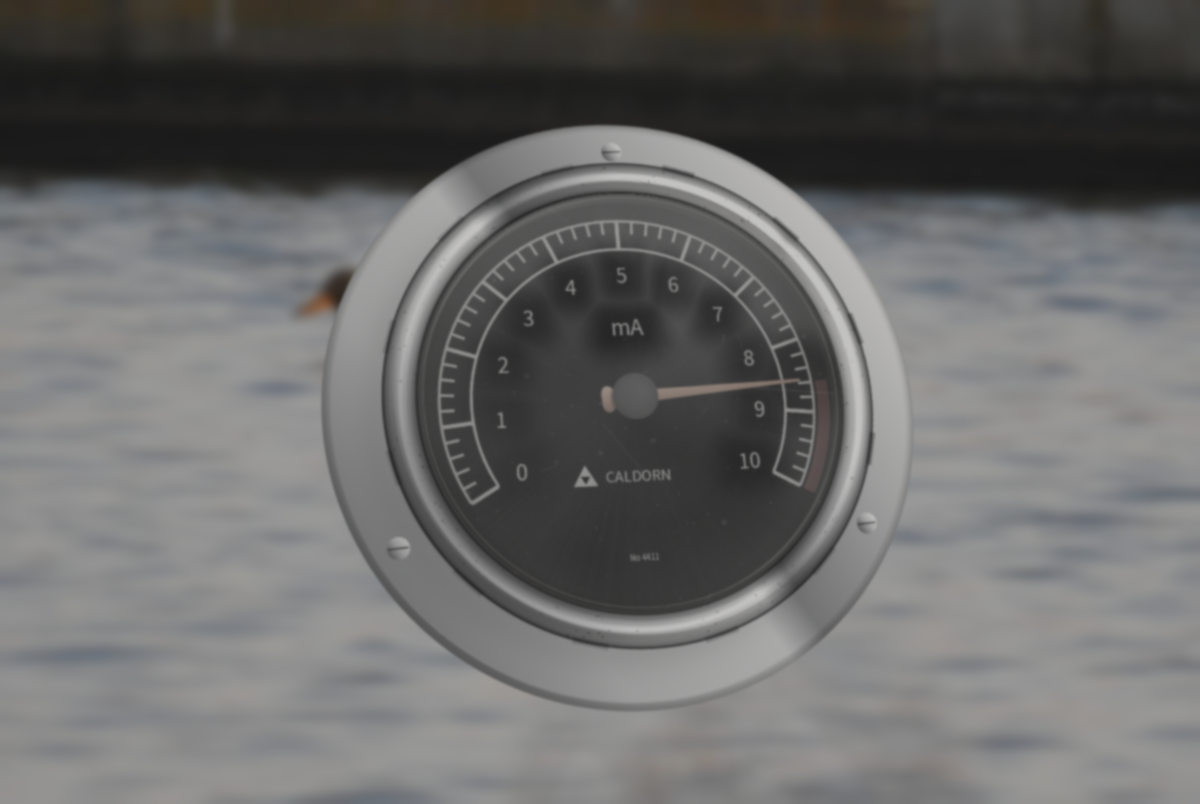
{"value": 8.6, "unit": "mA"}
